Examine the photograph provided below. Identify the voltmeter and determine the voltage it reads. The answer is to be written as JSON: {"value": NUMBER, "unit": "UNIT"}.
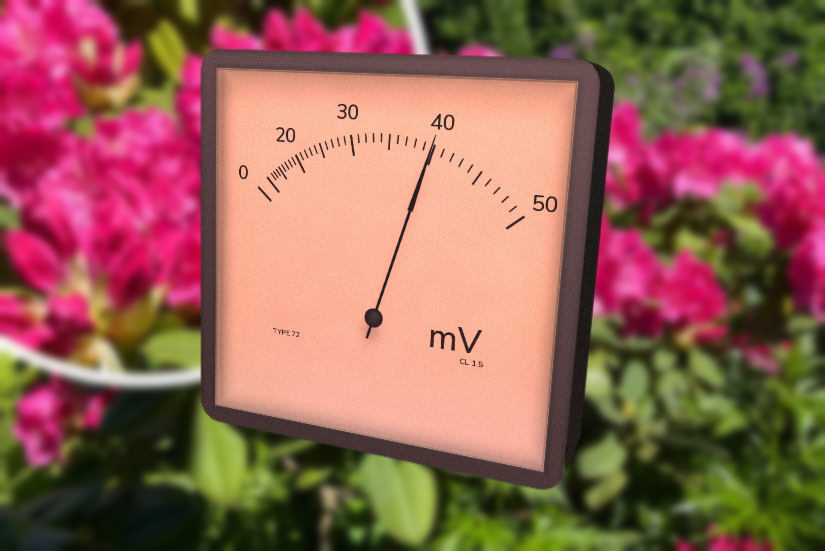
{"value": 40, "unit": "mV"}
